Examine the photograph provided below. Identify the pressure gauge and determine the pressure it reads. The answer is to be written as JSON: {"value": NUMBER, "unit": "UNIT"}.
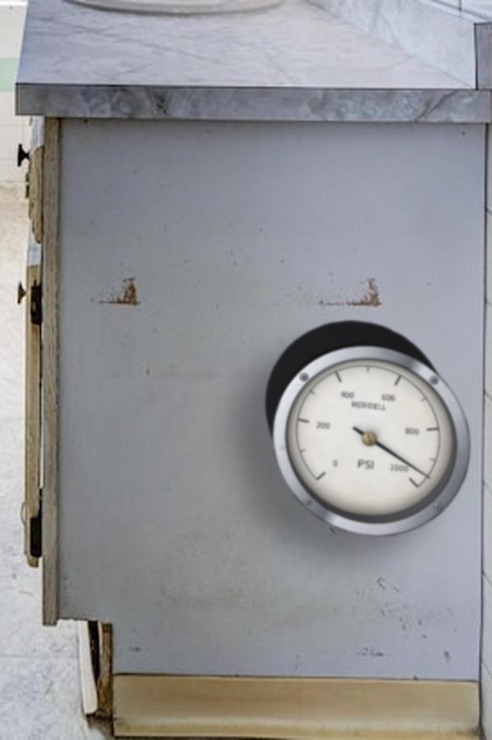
{"value": 950, "unit": "psi"}
